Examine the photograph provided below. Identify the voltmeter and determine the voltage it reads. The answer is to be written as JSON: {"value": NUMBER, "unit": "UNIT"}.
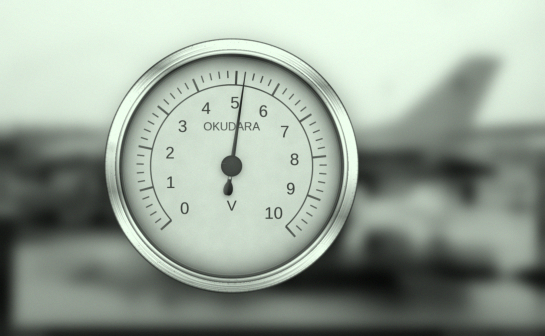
{"value": 5.2, "unit": "V"}
